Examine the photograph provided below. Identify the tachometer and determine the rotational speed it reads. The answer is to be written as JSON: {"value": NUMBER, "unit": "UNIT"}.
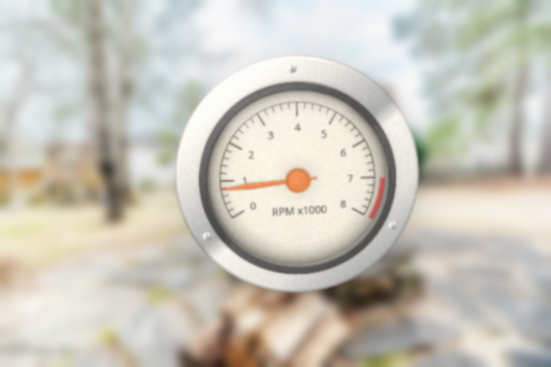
{"value": 800, "unit": "rpm"}
